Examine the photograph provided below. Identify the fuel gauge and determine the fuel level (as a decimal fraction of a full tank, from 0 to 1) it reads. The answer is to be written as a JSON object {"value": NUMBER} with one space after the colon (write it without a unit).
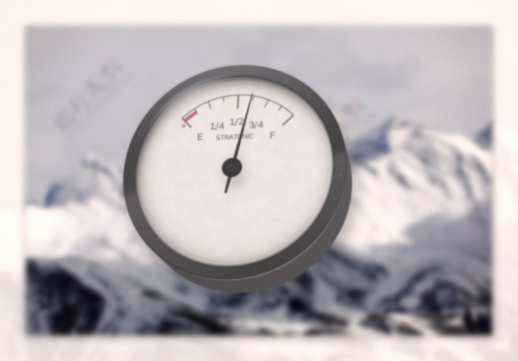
{"value": 0.625}
